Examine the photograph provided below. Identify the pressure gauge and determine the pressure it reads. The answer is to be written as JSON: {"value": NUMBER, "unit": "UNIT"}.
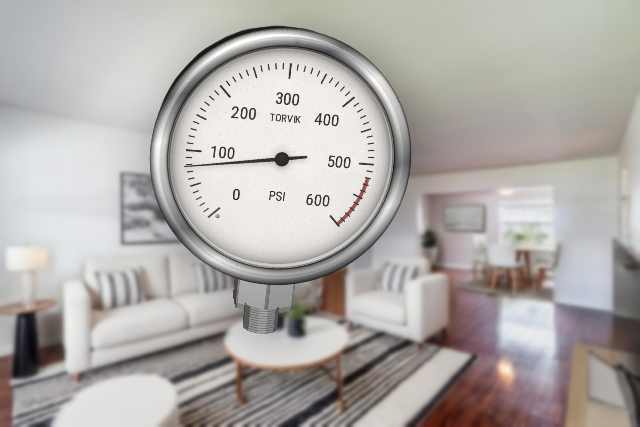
{"value": 80, "unit": "psi"}
